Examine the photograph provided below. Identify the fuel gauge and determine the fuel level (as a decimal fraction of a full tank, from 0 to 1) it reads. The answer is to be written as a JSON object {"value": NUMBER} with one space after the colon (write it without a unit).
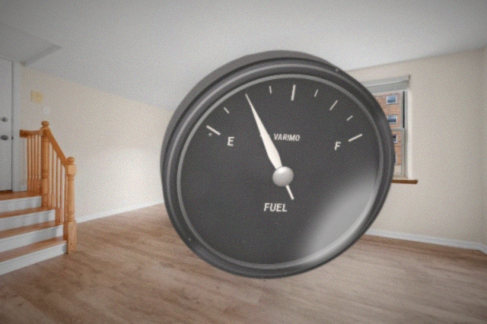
{"value": 0.25}
